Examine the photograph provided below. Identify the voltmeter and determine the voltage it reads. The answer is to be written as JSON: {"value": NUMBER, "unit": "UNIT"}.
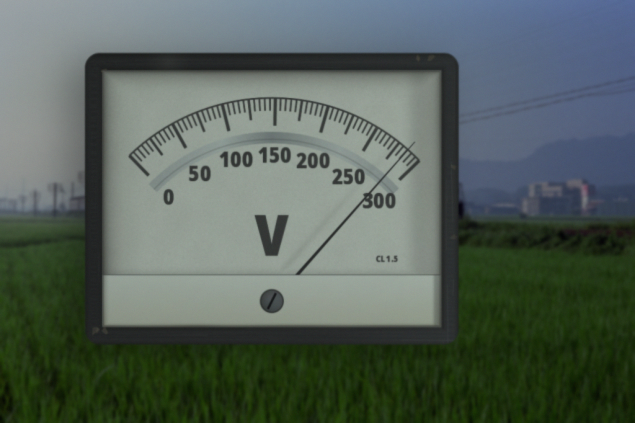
{"value": 285, "unit": "V"}
